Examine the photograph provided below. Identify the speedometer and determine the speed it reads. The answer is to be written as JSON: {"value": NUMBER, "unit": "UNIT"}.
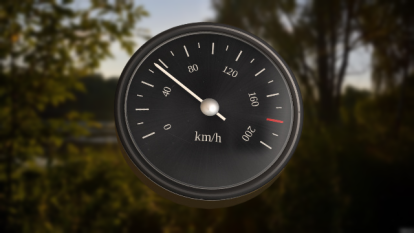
{"value": 55, "unit": "km/h"}
